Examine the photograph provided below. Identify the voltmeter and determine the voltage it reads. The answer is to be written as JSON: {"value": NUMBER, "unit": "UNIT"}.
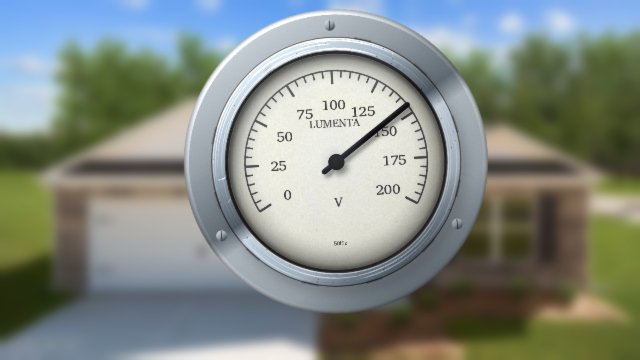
{"value": 145, "unit": "V"}
